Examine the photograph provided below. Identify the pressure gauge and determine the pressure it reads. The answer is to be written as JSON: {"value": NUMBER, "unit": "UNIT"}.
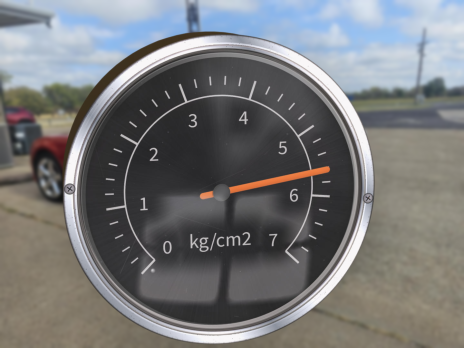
{"value": 5.6, "unit": "kg/cm²"}
